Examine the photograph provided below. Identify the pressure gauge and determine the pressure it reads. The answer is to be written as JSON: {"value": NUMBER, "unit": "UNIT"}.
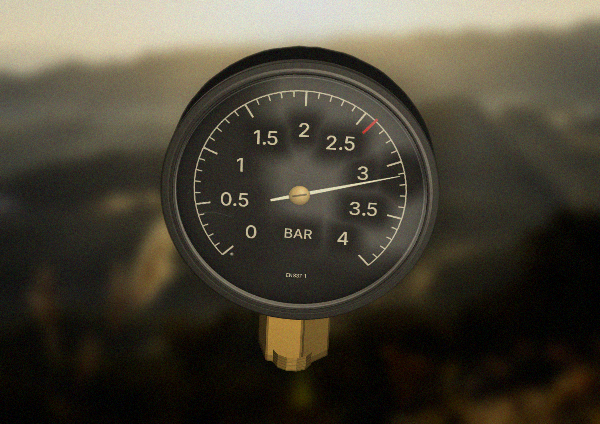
{"value": 3.1, "unit": "bar"}
